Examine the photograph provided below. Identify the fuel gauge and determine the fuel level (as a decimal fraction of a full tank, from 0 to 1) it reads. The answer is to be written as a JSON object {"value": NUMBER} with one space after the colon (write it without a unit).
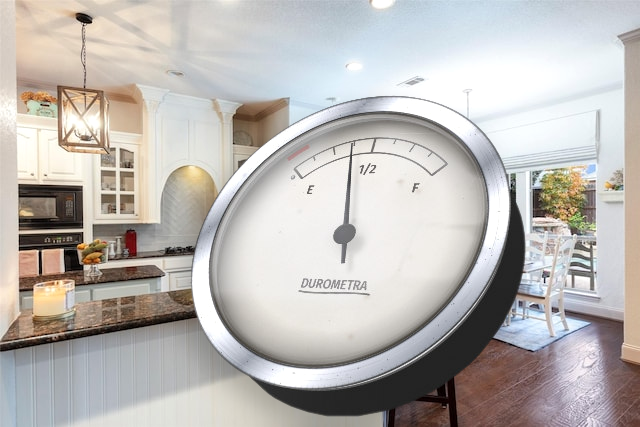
{"value": 0.375}
